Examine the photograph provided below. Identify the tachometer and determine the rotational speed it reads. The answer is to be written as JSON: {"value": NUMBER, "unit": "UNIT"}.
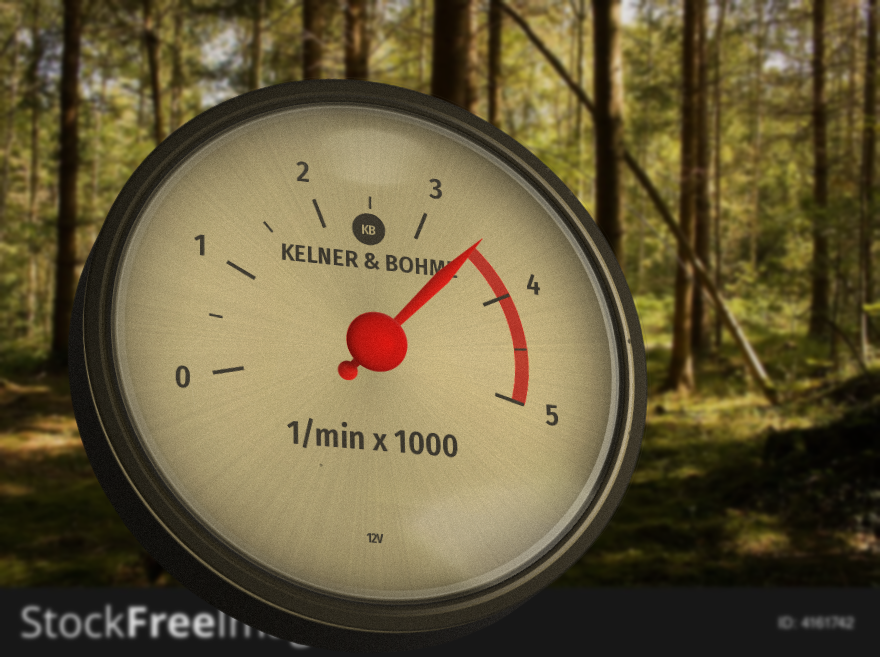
{"value": 3500, "unit": "rpm"}
